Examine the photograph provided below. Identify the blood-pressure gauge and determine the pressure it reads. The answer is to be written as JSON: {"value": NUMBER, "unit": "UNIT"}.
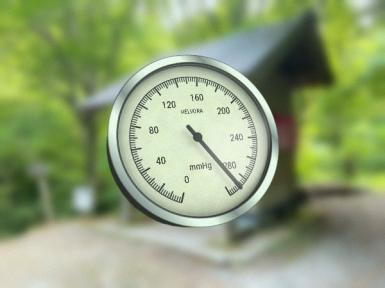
{"value": 290, "unit": "mmHg"}
